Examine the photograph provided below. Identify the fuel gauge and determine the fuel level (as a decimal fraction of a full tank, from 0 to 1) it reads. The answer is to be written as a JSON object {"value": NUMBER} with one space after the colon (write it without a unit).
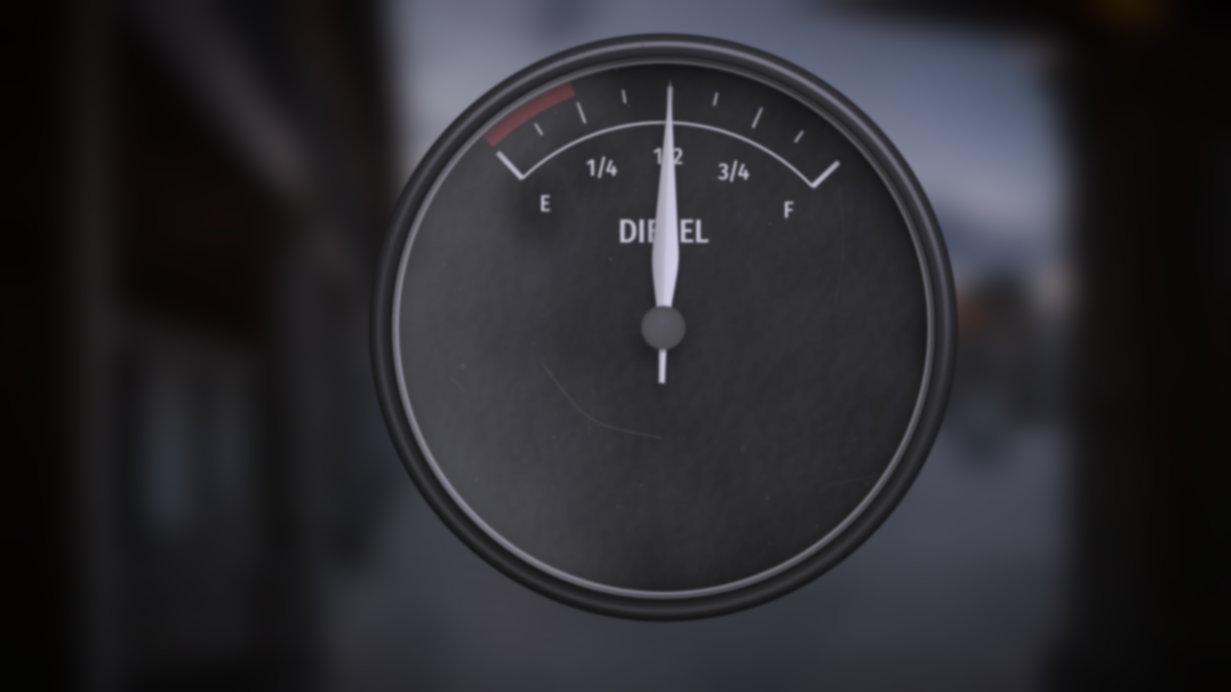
{"value": 0.5}
